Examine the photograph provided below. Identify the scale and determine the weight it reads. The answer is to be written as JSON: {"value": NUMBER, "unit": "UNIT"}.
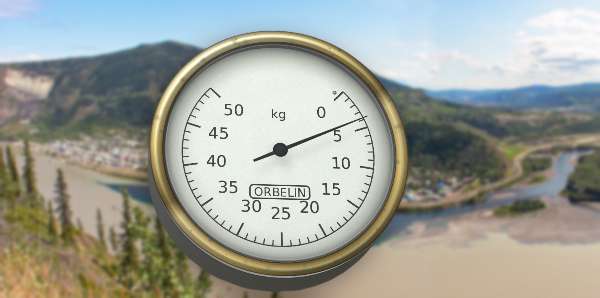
{"value": 4, "unit": "kg"}
